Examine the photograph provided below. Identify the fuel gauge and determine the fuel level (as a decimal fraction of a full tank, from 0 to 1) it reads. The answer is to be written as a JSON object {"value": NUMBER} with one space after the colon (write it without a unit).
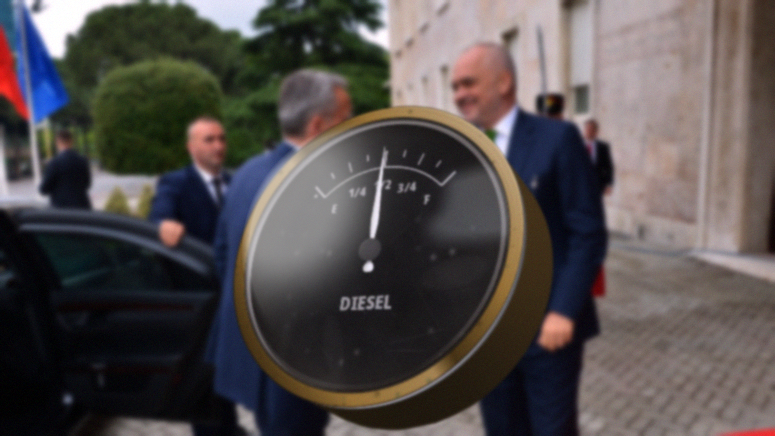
{"value": 0.5}
